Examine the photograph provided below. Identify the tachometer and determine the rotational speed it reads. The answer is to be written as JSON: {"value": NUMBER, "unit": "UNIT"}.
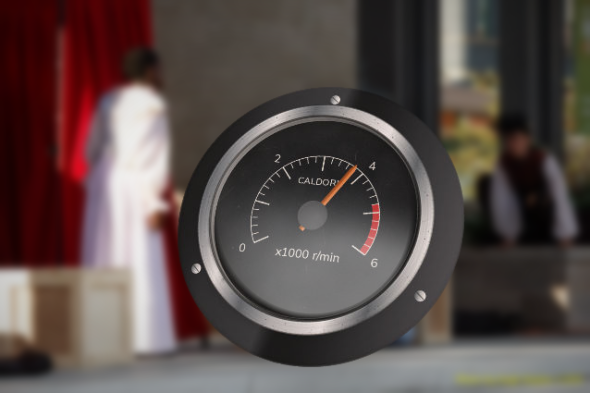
{"value": 3800, "unit": "rpm"}
